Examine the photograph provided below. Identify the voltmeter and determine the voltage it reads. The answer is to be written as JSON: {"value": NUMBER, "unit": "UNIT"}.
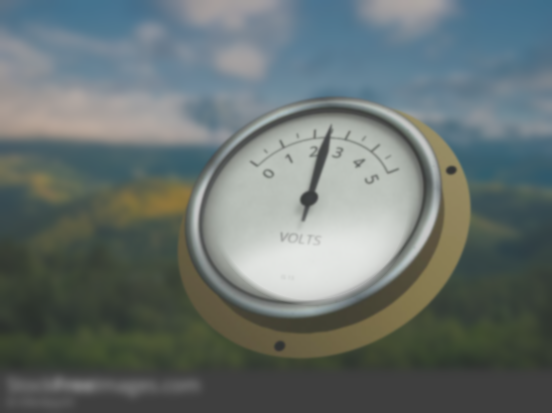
{"value": 2.5, "unit": "V"}
